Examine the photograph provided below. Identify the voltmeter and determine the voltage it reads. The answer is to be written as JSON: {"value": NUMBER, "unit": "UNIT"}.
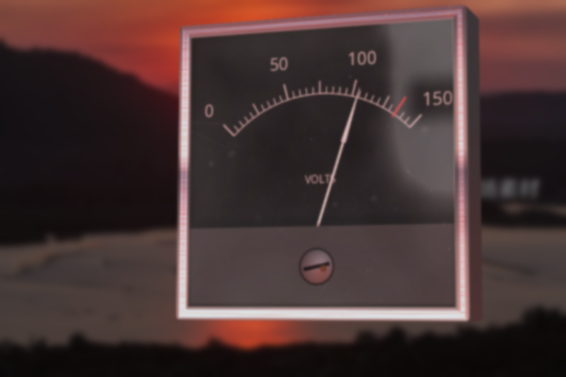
{"value": 105, "unit": "V"}
